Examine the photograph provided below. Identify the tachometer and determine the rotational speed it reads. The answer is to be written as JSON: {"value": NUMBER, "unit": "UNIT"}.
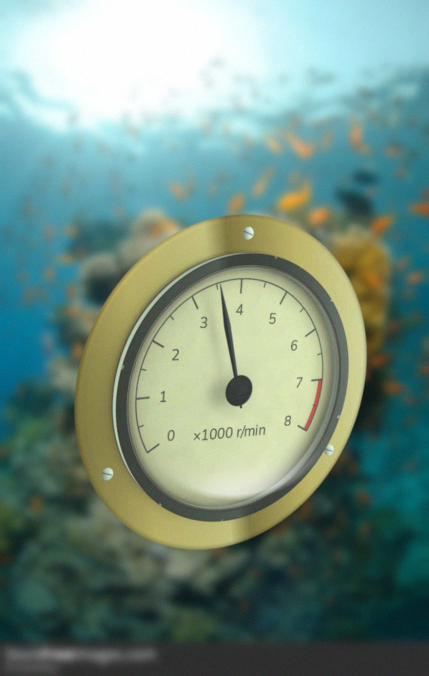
{"value": 3500, "unit": "rpm"}
